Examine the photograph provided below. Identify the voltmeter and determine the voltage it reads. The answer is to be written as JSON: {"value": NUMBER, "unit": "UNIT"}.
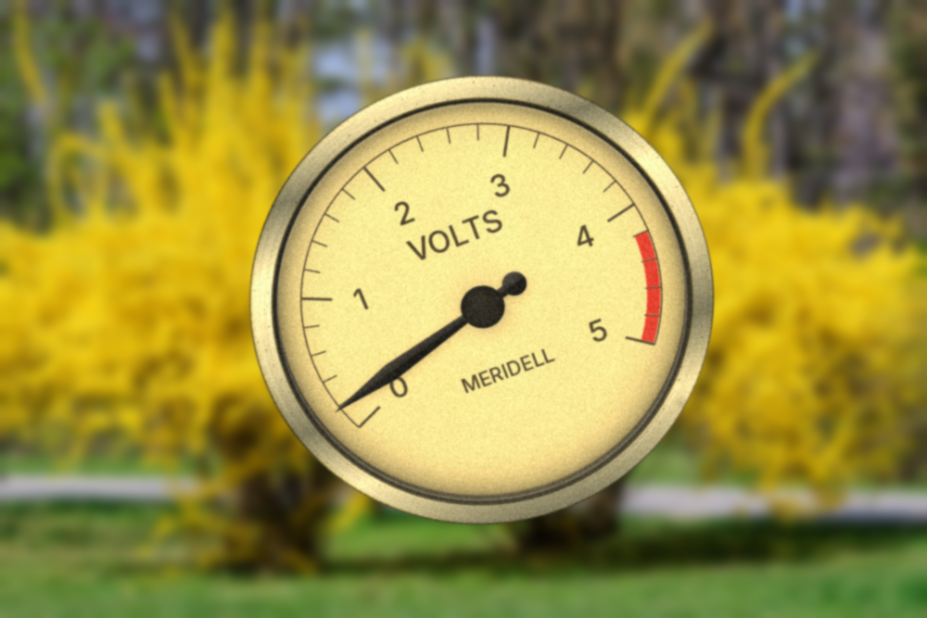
{"value": 0.2, "unit": "V"}
